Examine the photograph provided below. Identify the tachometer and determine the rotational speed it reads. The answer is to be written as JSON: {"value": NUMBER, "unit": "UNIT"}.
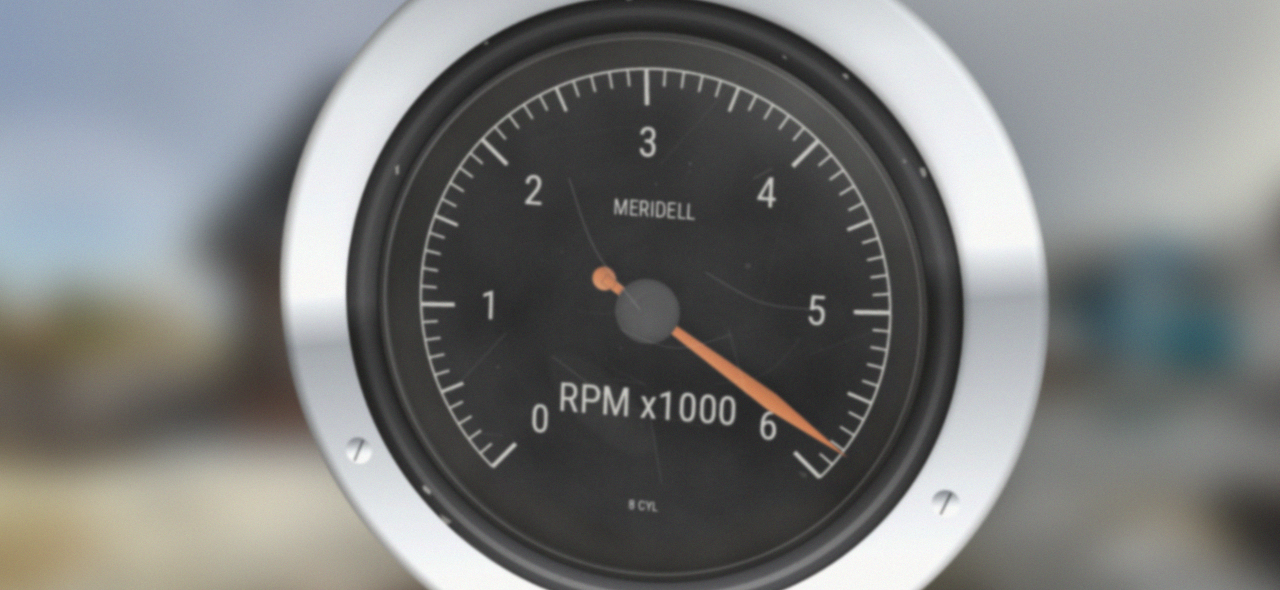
{"value": 5800, "unit": "rpm"}
